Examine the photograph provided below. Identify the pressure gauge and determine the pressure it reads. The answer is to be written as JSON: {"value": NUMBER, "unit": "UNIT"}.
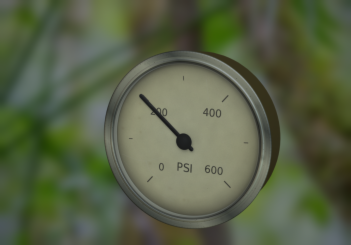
{"value": 200, "unit": "psi"}
